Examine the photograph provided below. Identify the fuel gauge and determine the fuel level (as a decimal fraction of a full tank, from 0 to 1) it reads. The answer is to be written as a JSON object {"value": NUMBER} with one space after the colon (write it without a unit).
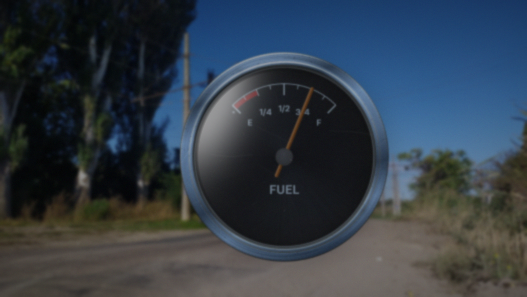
{"value": 0.75}
